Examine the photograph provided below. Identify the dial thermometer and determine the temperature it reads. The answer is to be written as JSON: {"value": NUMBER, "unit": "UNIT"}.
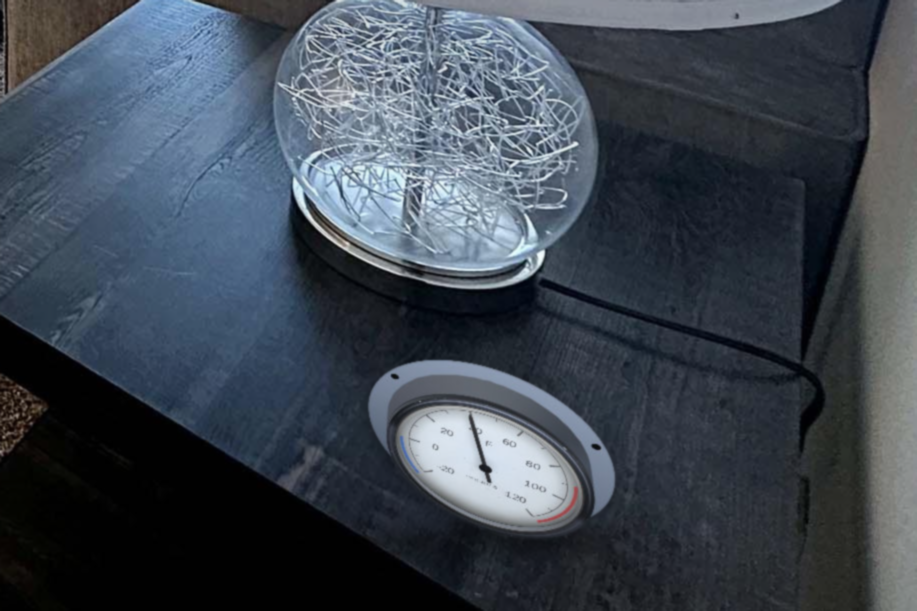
{"value": 40, "unit": "°F"}
